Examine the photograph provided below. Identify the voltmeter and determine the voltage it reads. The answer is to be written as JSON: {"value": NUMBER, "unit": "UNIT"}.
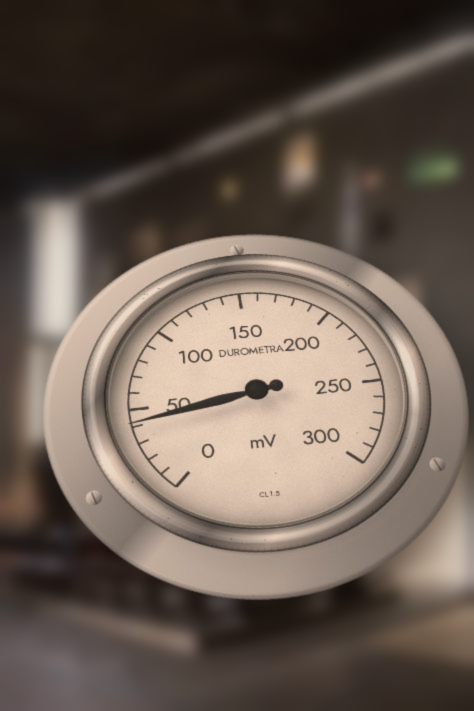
{"value": 40, "unit": "mV"}
